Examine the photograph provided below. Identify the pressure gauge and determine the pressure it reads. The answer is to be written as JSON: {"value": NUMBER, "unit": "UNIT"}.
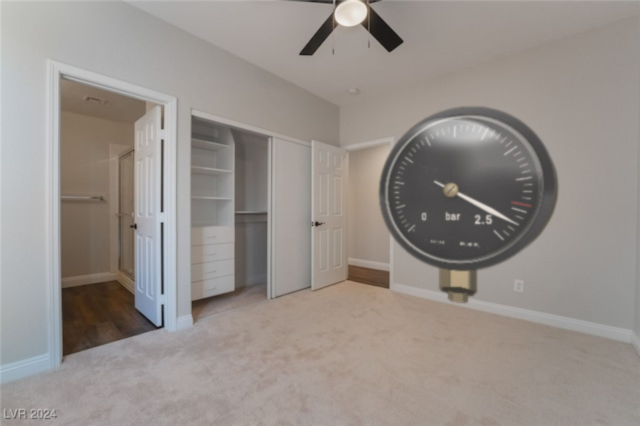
{"value": 2.35, "unit": "bar"}
